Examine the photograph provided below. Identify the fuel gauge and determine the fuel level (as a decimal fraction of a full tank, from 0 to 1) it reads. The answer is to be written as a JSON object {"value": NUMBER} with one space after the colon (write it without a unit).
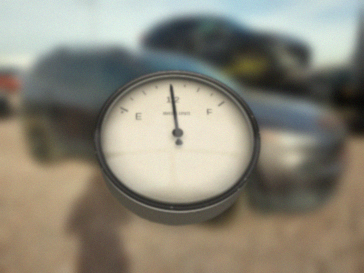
{"value": 0.5}
